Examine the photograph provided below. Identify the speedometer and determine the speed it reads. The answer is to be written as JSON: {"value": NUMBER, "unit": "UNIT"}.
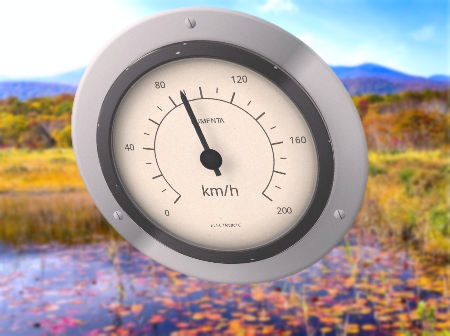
{"value": 90, "unit": "km/h"}
